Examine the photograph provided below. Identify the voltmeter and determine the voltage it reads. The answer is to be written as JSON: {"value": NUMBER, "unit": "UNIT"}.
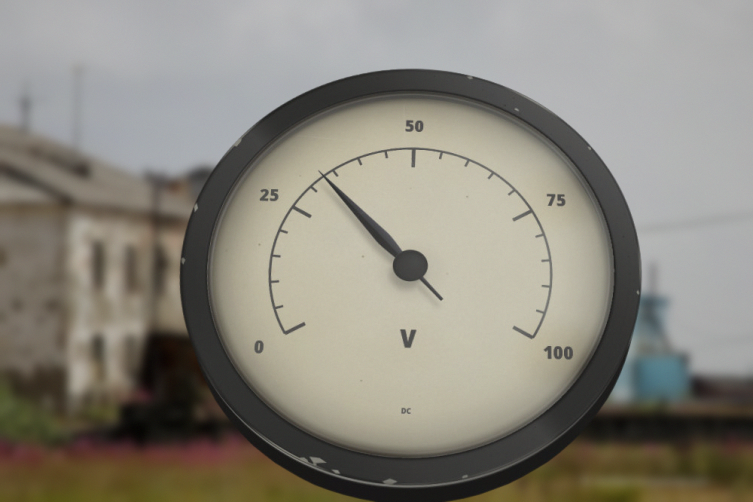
{"value": 32.5, "unit": "V"}
